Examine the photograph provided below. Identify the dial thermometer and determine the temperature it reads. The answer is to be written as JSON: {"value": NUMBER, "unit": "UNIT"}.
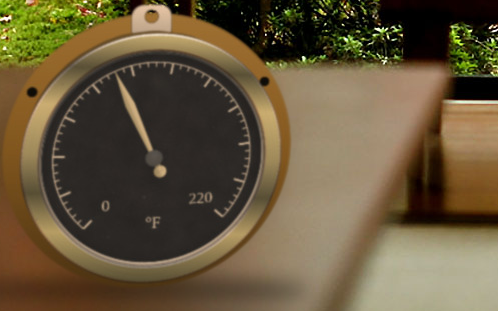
{"value": 92, "unit": "°F"}
